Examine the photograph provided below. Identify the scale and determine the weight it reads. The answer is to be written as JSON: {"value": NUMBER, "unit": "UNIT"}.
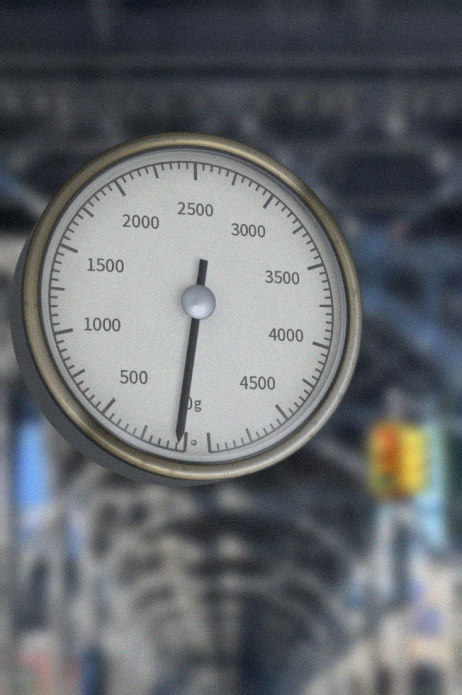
{"value": 50, "unit": "g"}
